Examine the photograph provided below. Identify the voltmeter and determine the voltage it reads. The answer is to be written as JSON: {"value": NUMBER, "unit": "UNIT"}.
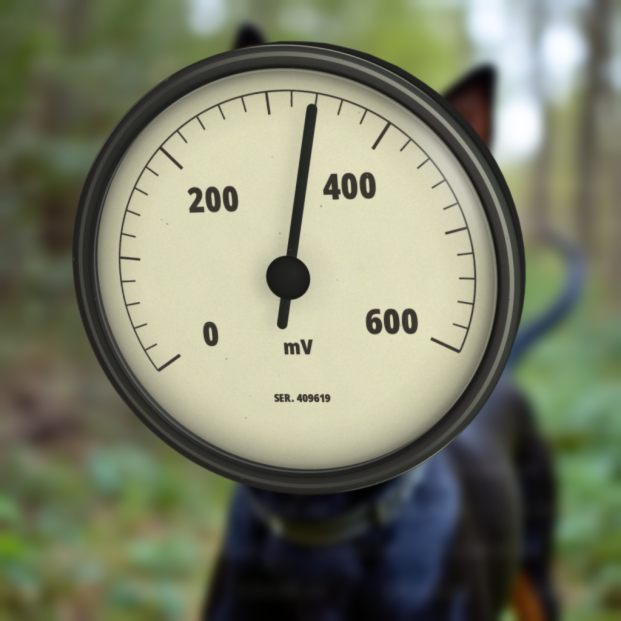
{"value": 340, "unit": "mV"}
